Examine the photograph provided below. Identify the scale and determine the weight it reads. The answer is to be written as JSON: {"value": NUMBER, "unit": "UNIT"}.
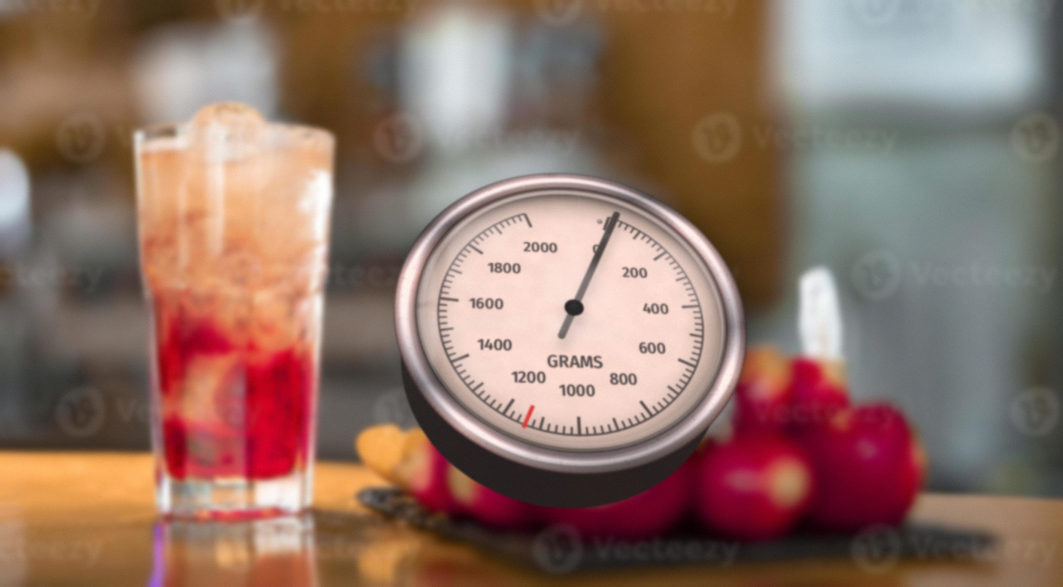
{"value": 20, "unit": "g"}
